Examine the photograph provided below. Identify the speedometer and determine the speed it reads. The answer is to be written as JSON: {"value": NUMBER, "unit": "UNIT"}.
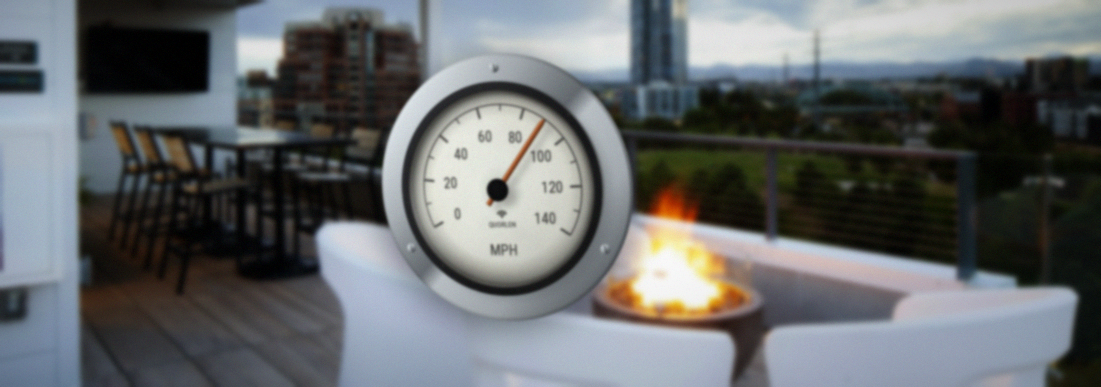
{"value": 90, "unit": "mph"}
